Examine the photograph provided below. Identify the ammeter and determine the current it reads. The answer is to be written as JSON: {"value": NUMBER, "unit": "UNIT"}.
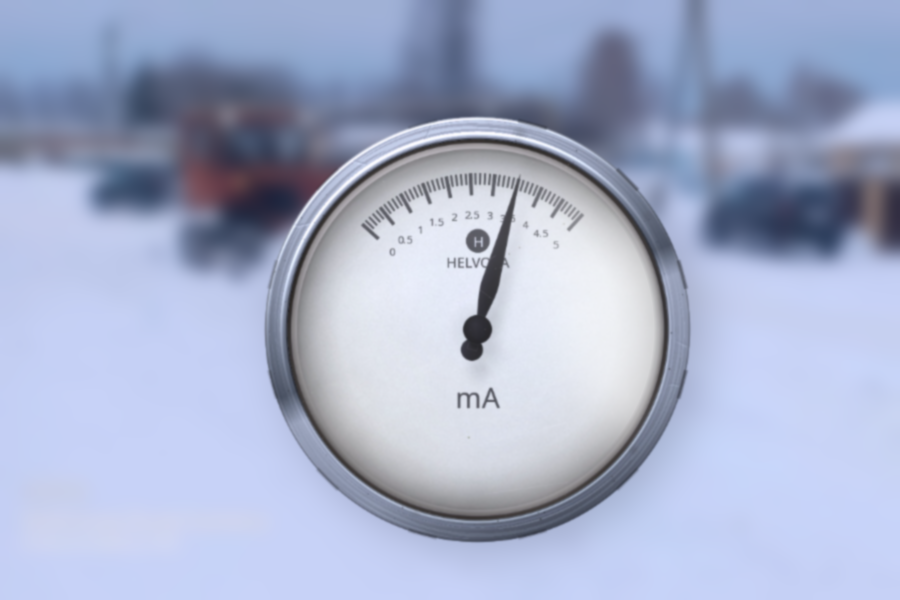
{"value": 3.5, "unit": "mA"}
